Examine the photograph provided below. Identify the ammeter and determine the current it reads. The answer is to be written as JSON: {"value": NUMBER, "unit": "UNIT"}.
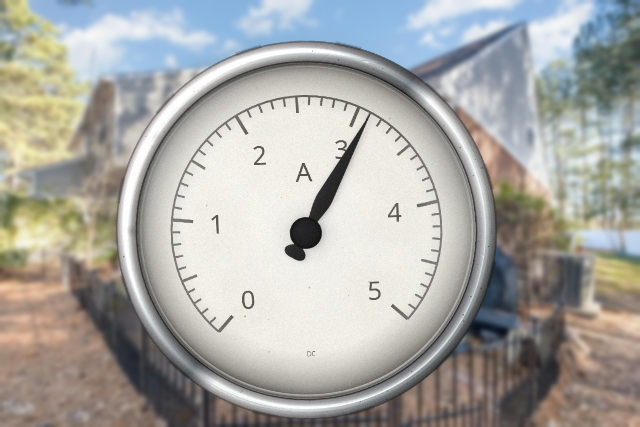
{"value": 3.1, "unit": "A"}
